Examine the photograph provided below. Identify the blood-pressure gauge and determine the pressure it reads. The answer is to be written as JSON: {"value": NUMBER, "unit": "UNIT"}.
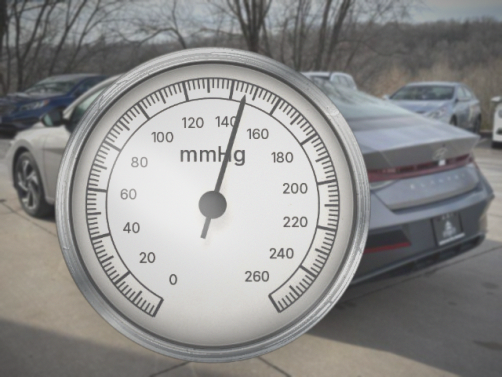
{"value": 146, "unit": "mmHg"}
